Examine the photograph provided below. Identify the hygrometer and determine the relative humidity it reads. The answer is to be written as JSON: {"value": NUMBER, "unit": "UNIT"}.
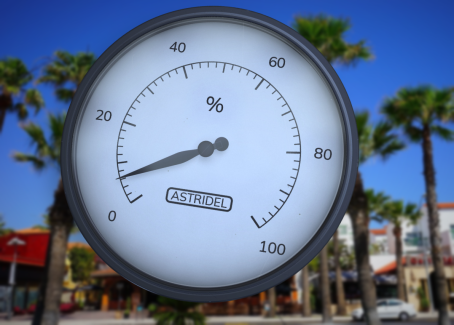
{"value": 6, "unit": "%"}
